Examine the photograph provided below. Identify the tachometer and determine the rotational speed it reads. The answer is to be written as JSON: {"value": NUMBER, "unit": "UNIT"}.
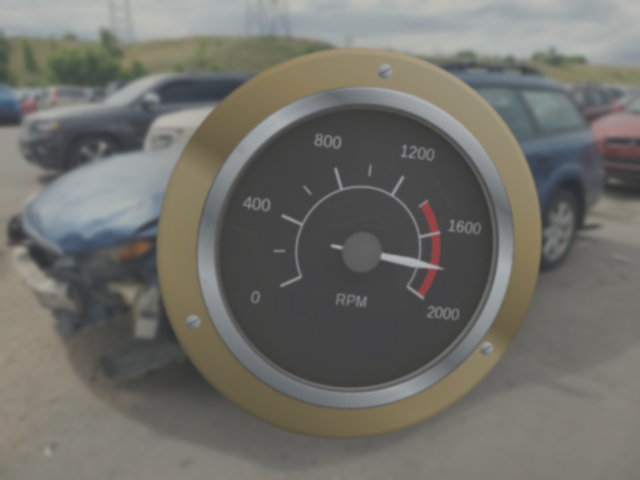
{"value": 1800, "unit": "rpm"}
